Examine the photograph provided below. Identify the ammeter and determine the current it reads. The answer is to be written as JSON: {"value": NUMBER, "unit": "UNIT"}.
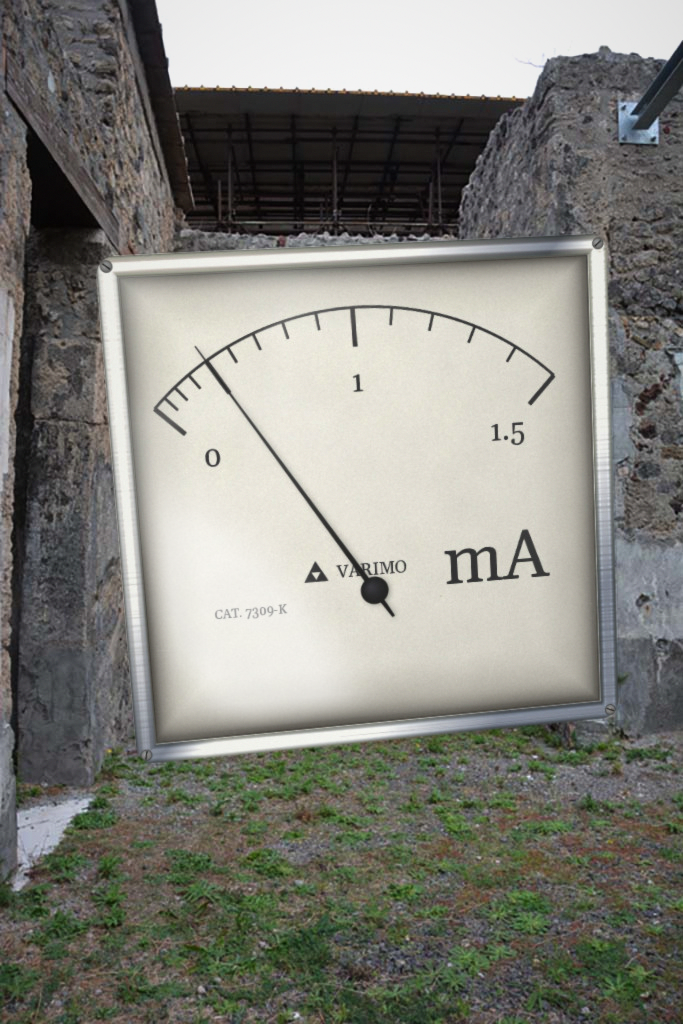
{"value": 0.5, "unit": "mA"}
